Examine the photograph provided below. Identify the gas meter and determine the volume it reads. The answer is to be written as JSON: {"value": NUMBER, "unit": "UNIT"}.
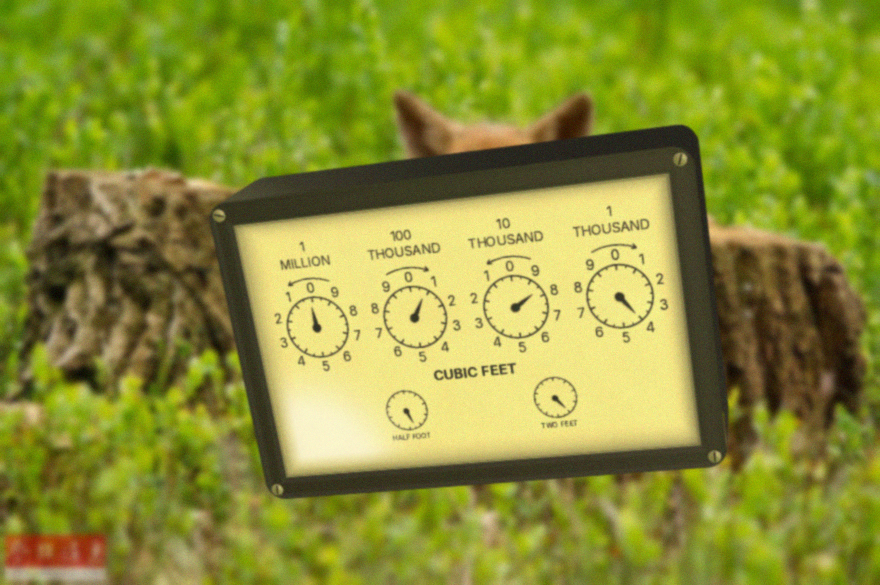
{"value": 8400, "unit": "ft³"}
